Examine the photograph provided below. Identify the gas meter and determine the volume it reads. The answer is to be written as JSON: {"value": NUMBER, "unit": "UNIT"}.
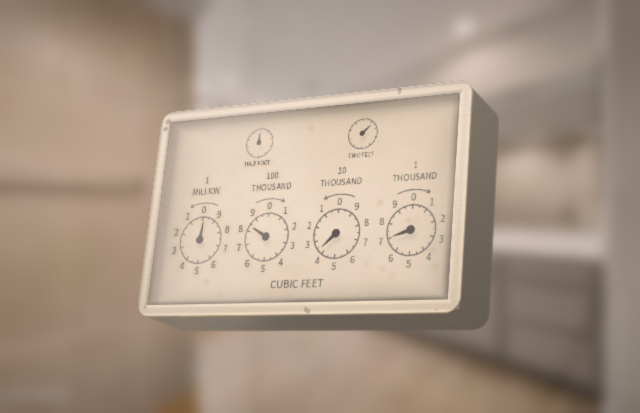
{"value": 983700, "unit": "ft³"}
